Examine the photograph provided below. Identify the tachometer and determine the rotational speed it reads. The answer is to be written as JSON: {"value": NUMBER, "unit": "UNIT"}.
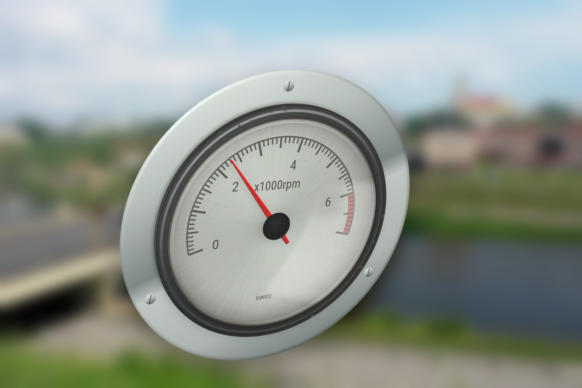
{"value": 2300, "unit": "rpm"}
